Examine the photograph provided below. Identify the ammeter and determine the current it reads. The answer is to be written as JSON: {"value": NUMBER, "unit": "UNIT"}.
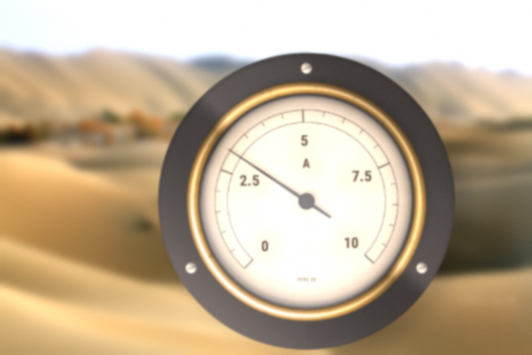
{"value": 3, "unit": "A"}
